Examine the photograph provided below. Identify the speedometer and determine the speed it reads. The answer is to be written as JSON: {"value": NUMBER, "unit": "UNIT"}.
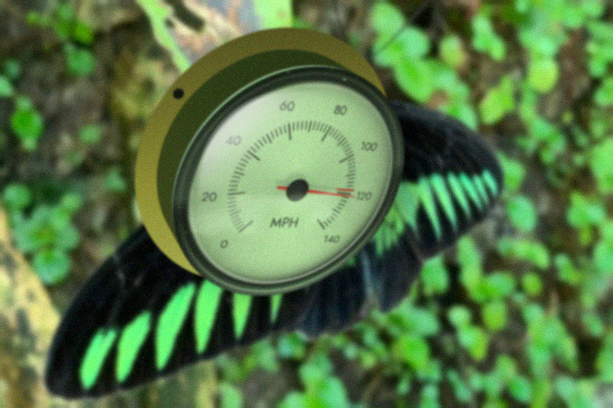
{"value": 120, "unit": "mph"}
